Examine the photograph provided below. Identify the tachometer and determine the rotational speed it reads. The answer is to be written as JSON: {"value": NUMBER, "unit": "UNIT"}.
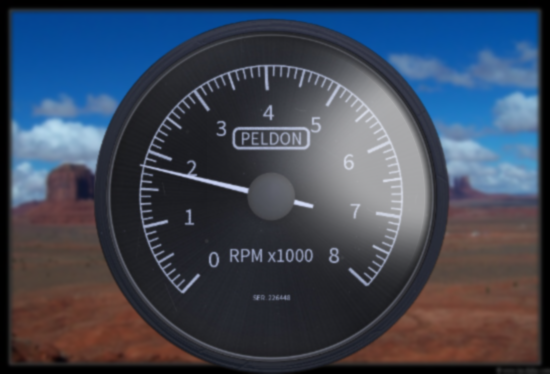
{"value": 1800, "unit": "rpm"}
